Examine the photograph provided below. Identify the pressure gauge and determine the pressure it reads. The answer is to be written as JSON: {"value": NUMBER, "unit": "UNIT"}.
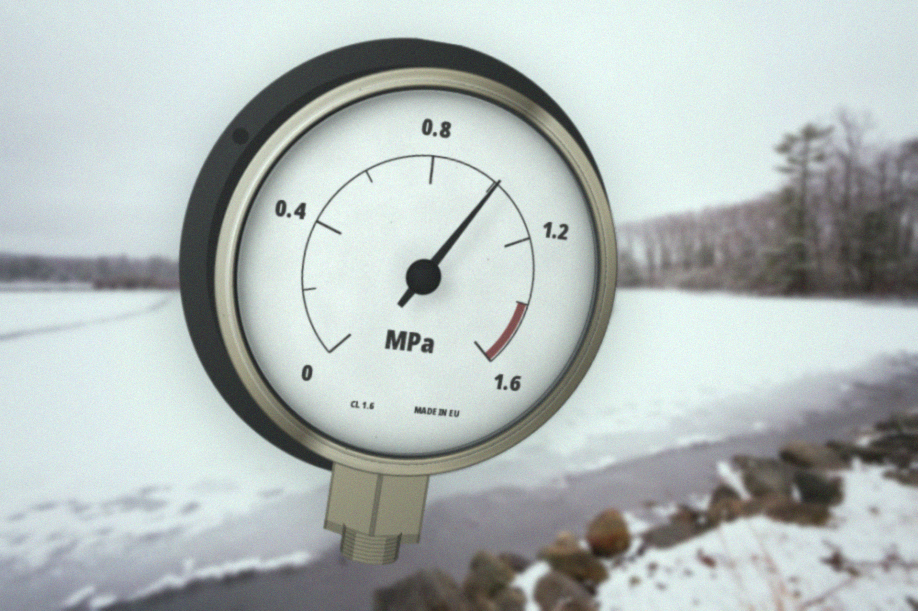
{"value": 1, "unit": "MPa"}
